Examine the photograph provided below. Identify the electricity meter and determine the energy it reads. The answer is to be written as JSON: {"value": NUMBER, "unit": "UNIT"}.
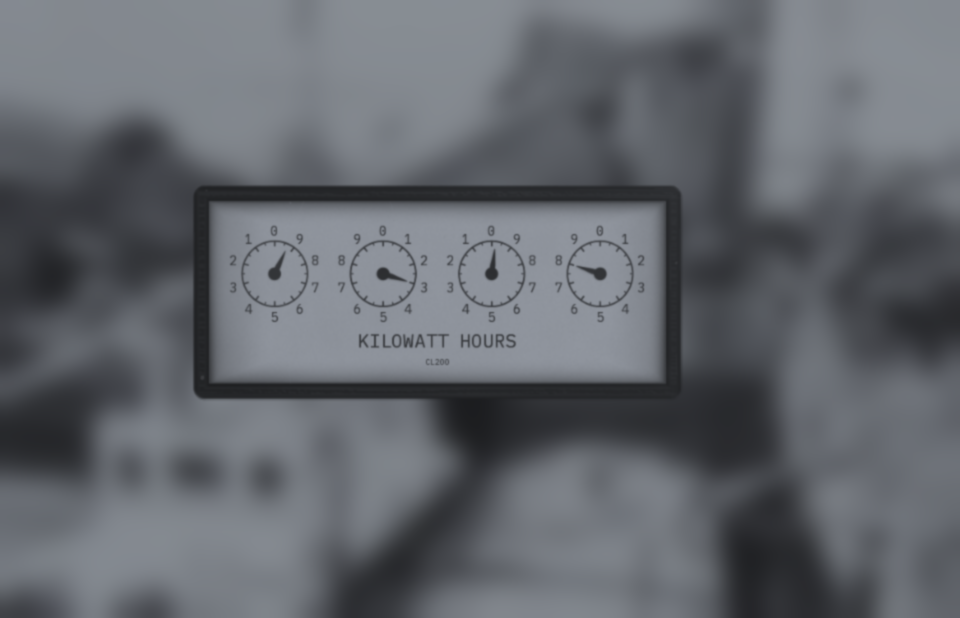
{"value": 9298, "unit": "kWh"}
